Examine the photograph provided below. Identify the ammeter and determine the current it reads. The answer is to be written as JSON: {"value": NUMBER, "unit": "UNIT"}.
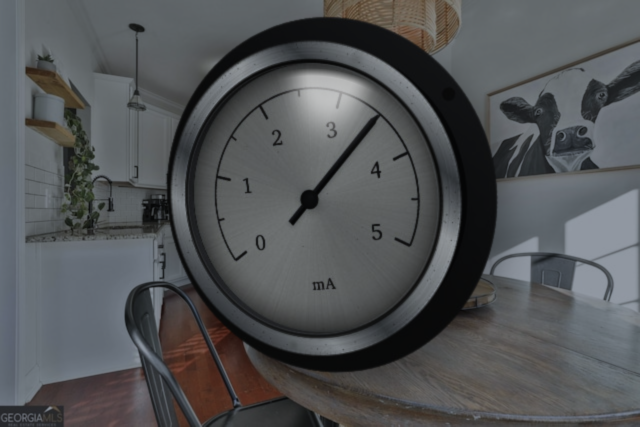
{"value": 3.5, "unit": "mA"}
